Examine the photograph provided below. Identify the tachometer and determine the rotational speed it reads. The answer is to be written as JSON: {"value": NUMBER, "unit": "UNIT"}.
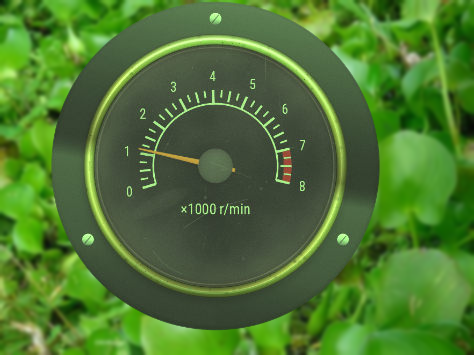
{"value": 1125, "unit": "rpm"}
